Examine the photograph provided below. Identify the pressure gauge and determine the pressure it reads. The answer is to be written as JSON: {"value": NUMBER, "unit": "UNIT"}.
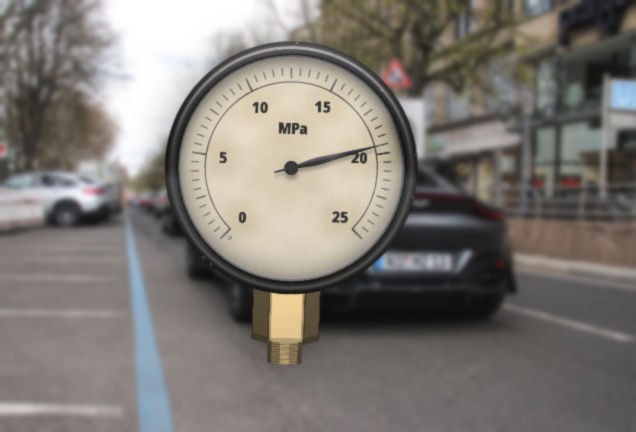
{"value": 19.5, "unit": "MPa"}
